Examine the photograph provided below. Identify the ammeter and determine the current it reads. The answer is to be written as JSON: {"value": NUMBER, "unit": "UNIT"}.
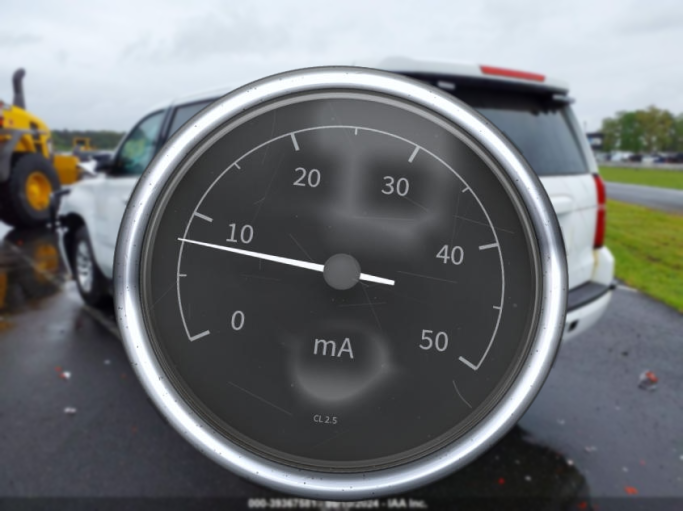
{"value": 7.5, "unit": "mA"}
